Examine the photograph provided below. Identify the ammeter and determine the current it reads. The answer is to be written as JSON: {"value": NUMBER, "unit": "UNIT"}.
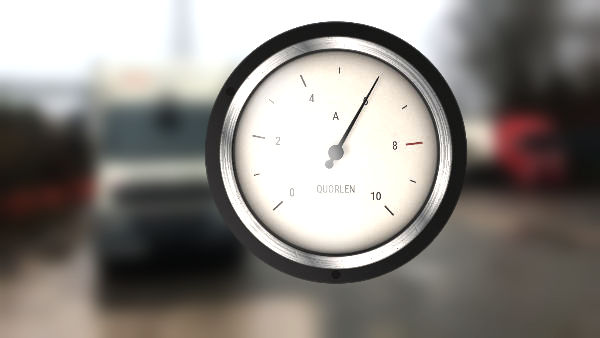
{"value": 6, "unit": "A"}
